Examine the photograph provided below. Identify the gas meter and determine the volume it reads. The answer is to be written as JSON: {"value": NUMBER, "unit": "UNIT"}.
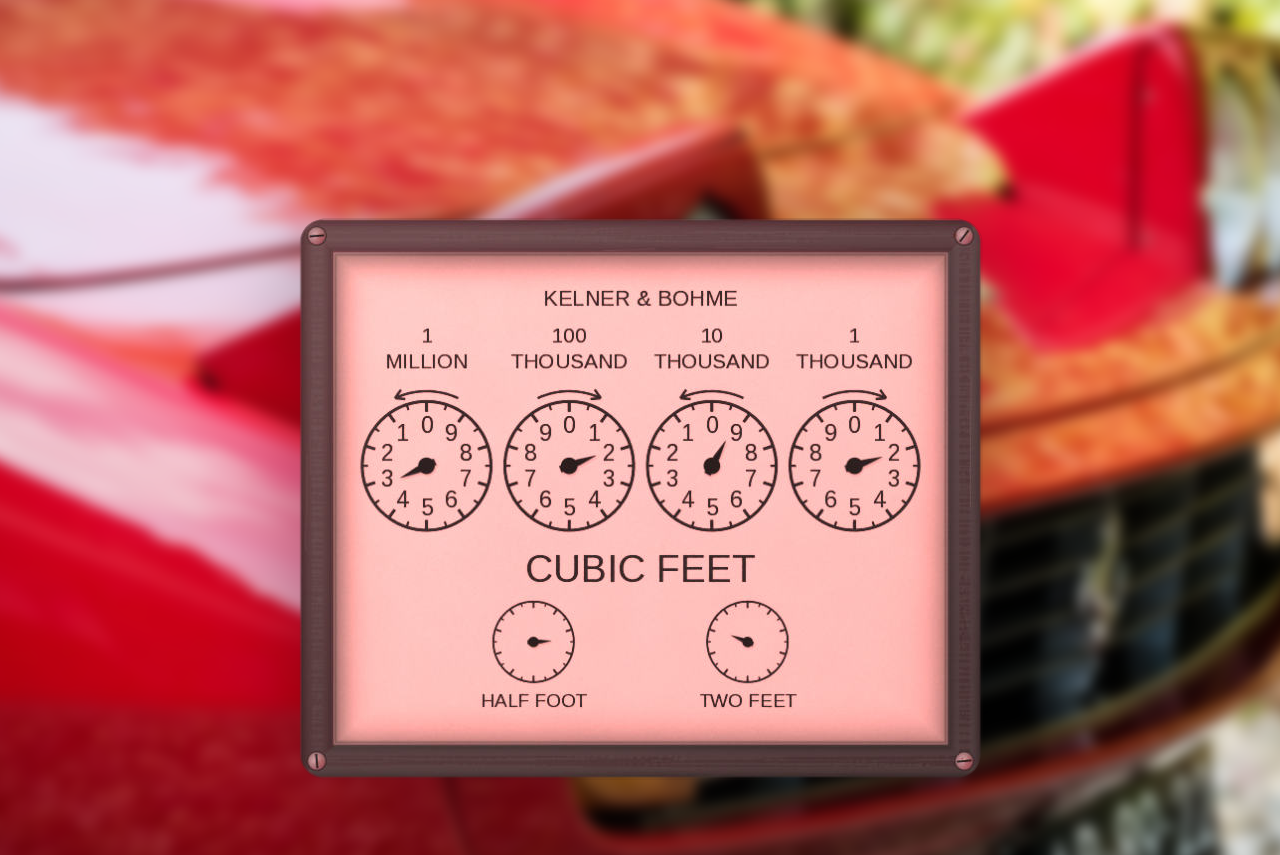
{"value": 319200, "unit": "ft³"}
